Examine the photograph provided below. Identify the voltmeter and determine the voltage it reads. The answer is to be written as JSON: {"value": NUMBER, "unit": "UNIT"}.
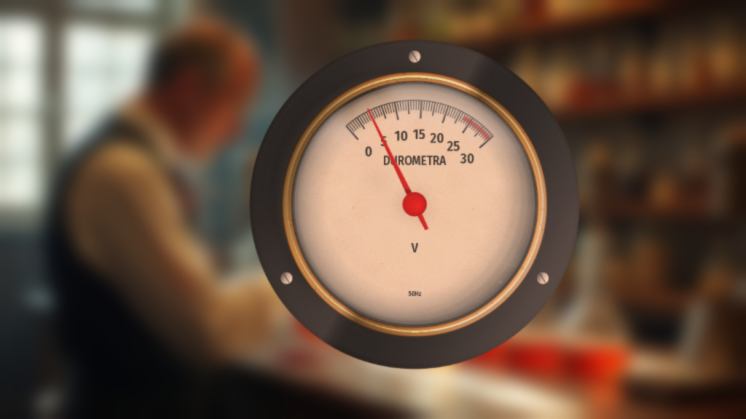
{"value": 5, "unit": "V"}
